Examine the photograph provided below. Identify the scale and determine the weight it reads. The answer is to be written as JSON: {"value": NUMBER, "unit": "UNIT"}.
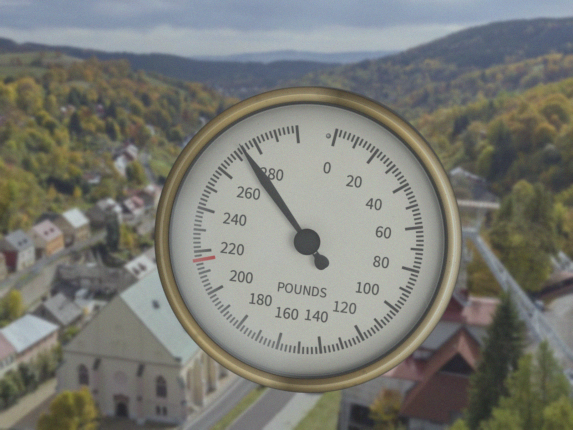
{"value": 274, "unit": "lb"}
